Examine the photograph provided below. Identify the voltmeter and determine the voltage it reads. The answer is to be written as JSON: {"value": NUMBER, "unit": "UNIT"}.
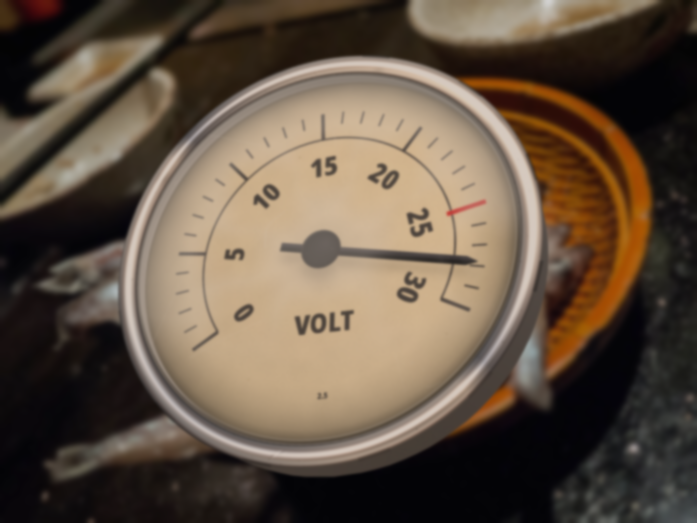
{"value": 28, "unit": "V"}
